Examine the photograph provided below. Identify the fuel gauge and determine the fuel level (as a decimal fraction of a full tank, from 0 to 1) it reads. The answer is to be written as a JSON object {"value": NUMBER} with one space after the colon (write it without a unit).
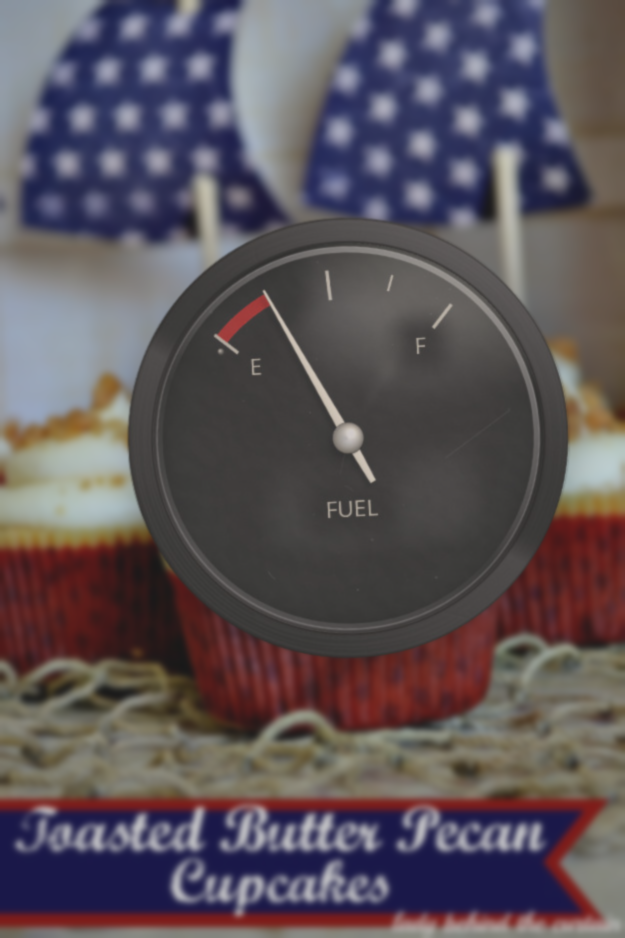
{"value": 0.25}
